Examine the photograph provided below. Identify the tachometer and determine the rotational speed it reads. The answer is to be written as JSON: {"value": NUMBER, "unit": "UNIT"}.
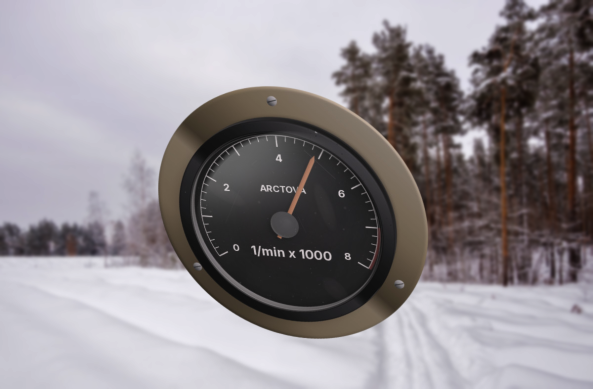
{"value": 4900, "unit": "rpm"}
